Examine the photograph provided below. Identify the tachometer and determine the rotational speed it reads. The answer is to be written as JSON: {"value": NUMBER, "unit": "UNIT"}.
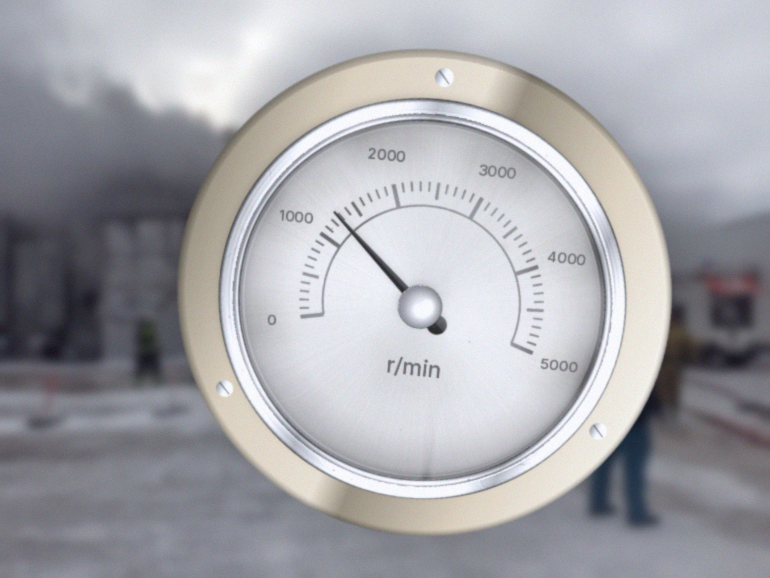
{"value": 1300, "unit": "rpm"}
